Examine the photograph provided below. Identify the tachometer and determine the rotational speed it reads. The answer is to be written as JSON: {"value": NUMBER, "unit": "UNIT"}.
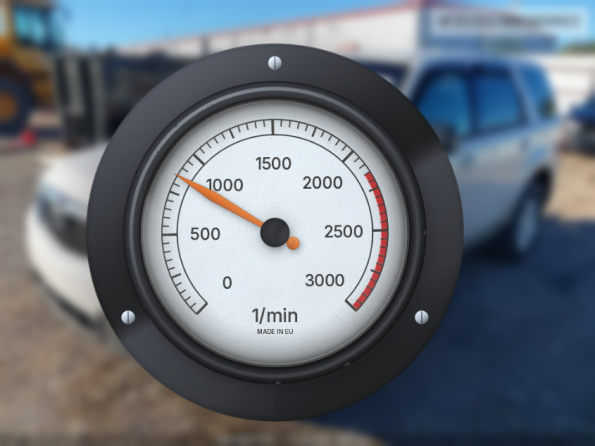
{"value": 850, "unit": "rpm"}
